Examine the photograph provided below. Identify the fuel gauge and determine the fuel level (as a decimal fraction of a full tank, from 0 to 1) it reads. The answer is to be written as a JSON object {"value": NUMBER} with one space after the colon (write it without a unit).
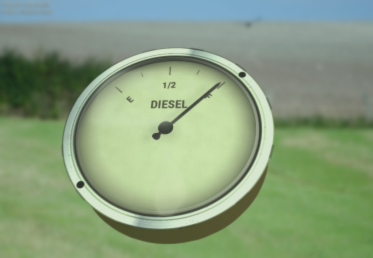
{"value": 1}
